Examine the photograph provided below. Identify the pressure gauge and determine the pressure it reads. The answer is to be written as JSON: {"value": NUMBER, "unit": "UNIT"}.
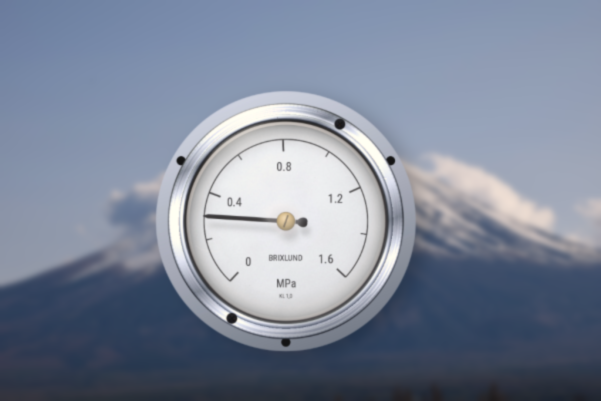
{"value": 0.3, "unit": "MPa"}
